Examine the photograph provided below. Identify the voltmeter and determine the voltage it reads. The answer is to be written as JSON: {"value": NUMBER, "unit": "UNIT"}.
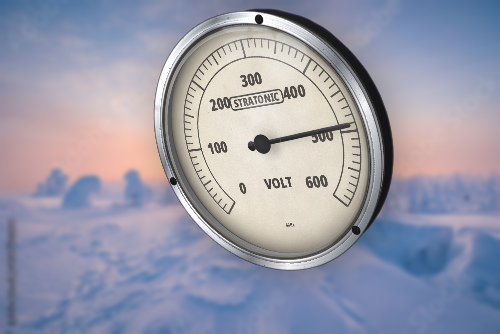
{"value": 490, "unit": "V"}
